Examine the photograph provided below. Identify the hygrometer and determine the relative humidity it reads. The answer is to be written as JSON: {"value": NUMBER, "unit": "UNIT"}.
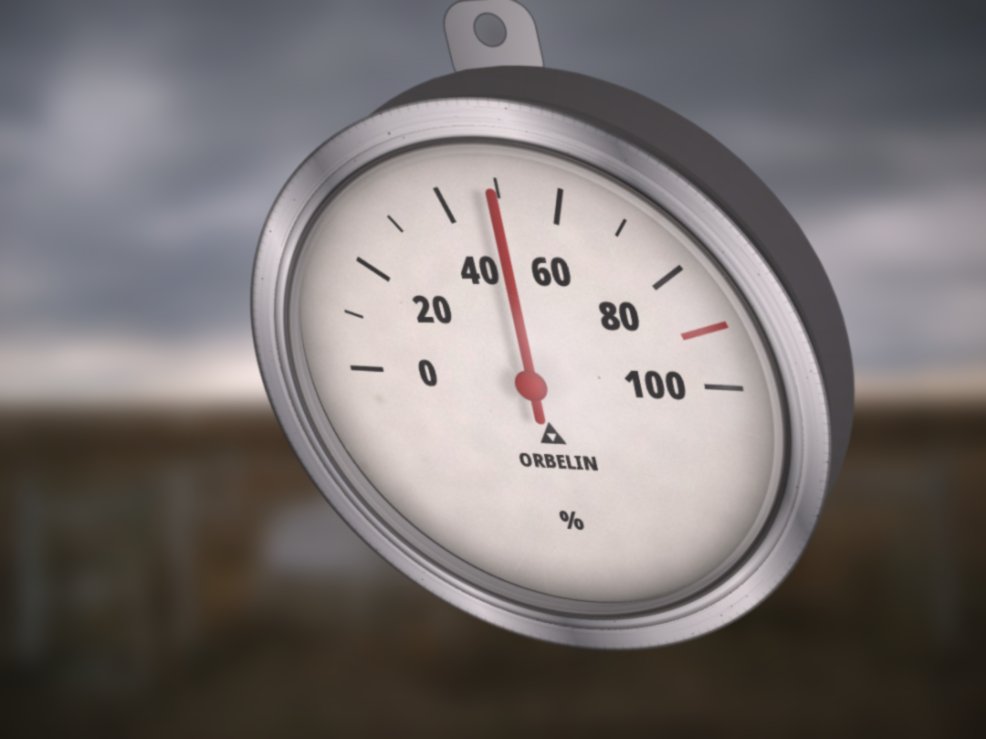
{"value": 50, "unit": "%"}
